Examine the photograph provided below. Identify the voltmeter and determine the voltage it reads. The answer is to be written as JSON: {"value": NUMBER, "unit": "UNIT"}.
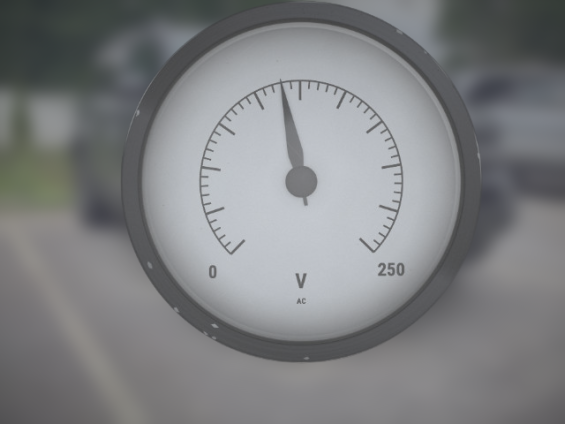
{"value": 115, "unit": "V"}
